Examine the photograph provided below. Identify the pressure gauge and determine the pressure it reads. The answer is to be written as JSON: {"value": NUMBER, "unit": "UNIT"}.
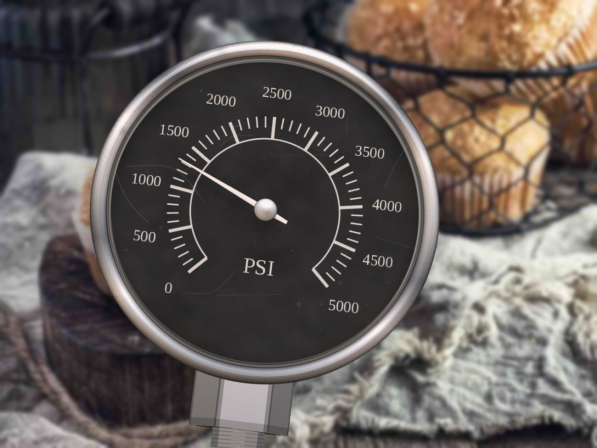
{"value": 1300, "unit": "psi"}
